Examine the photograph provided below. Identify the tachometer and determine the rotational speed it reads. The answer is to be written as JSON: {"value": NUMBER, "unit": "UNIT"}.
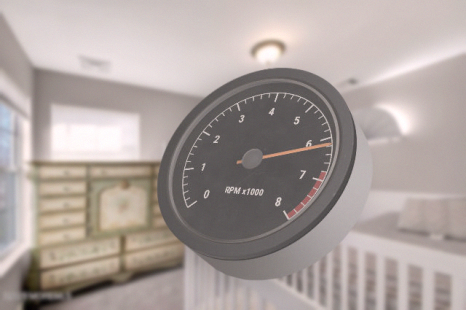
{"value": 6200, "unit": "rpm"}
